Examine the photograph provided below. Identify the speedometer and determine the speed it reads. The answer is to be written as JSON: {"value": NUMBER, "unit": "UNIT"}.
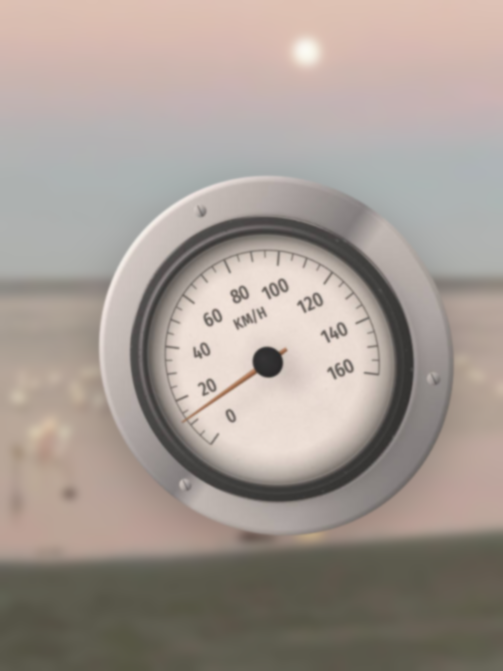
{"value": 12.5, "unit": "km/h"}
